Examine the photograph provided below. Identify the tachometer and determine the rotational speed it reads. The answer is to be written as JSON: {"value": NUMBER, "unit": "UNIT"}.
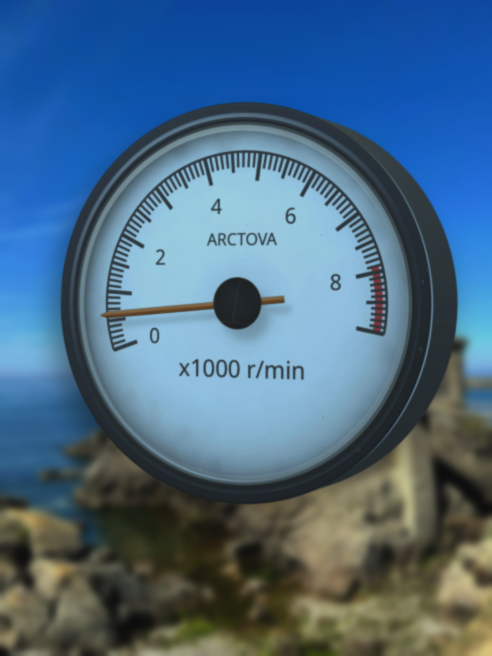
{"value": 600, "unit": "rpm"}
